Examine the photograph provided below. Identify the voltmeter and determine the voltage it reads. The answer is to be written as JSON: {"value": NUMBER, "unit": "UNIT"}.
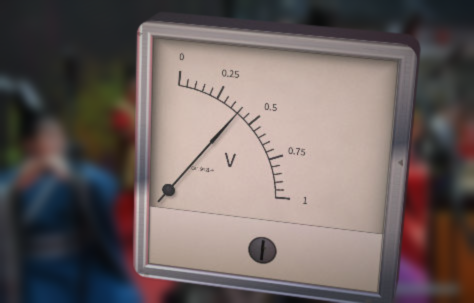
{"value": 0.4, "unit": "V"}
